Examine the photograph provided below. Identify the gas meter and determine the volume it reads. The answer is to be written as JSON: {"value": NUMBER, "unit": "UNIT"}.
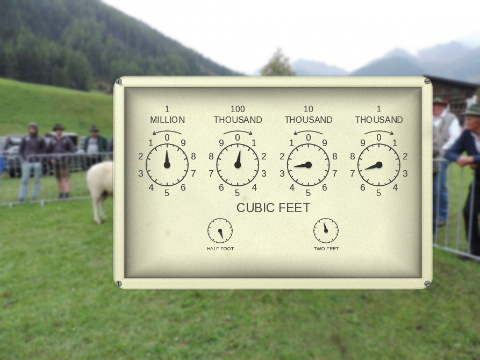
{"value": 2700, "unit": "ft³"}
